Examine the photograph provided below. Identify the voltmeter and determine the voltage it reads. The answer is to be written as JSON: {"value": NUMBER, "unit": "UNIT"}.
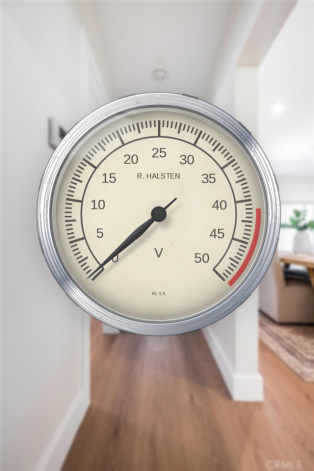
{"value": 0.5, "unit": "V"}
